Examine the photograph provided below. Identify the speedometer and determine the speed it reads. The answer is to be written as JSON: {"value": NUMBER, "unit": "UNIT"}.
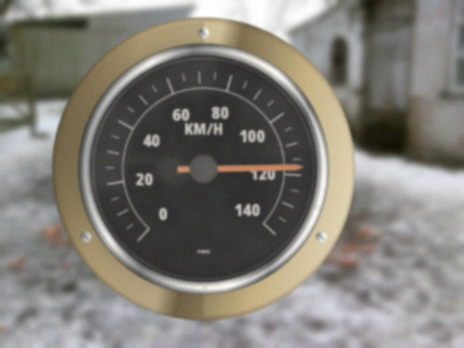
{"value": 117.5, "unit": "km/h"}
